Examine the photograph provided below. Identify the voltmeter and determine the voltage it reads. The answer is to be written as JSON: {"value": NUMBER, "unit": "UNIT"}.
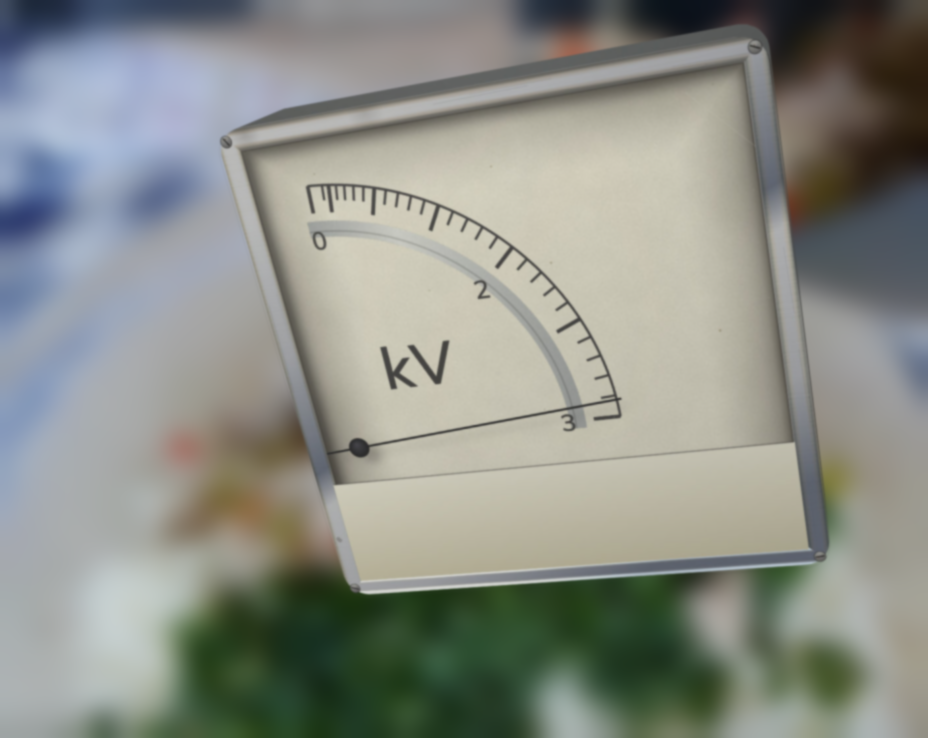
{"value": 2.9, "unit": "kV"}
